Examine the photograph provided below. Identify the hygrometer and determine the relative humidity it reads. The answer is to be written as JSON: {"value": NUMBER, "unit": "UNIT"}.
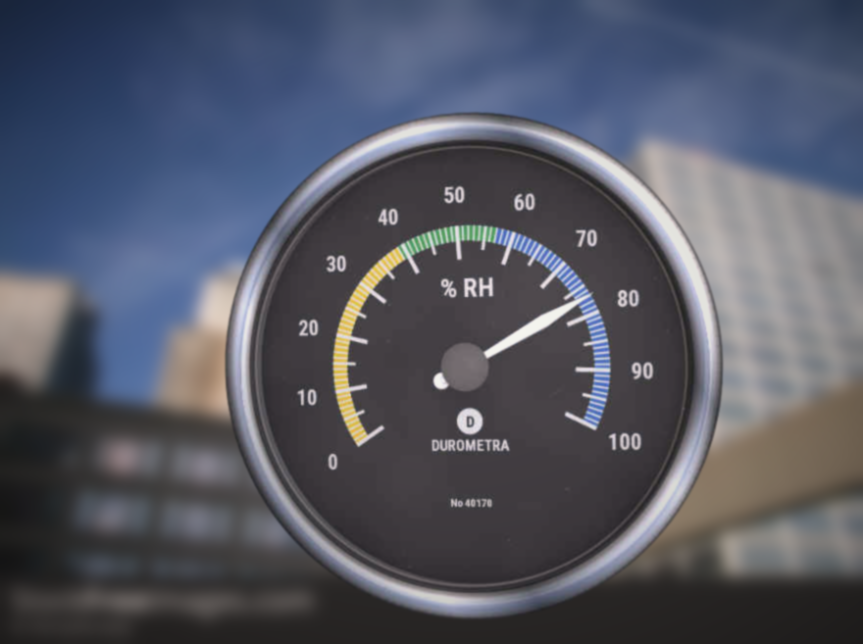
{"value": 77, "unit": "%"}
